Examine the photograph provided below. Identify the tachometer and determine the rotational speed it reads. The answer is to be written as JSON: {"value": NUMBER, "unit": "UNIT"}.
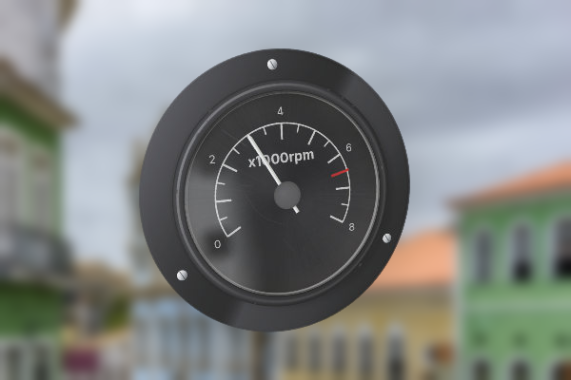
{"value": 3000, "unit": "rpm"}
